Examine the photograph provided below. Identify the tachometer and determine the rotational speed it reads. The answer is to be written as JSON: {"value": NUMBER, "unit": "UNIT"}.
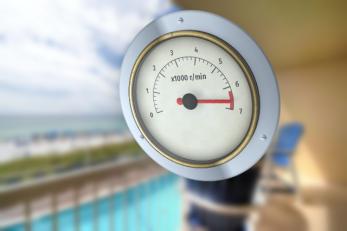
{"value": 6600, "unit": "rpm"}
